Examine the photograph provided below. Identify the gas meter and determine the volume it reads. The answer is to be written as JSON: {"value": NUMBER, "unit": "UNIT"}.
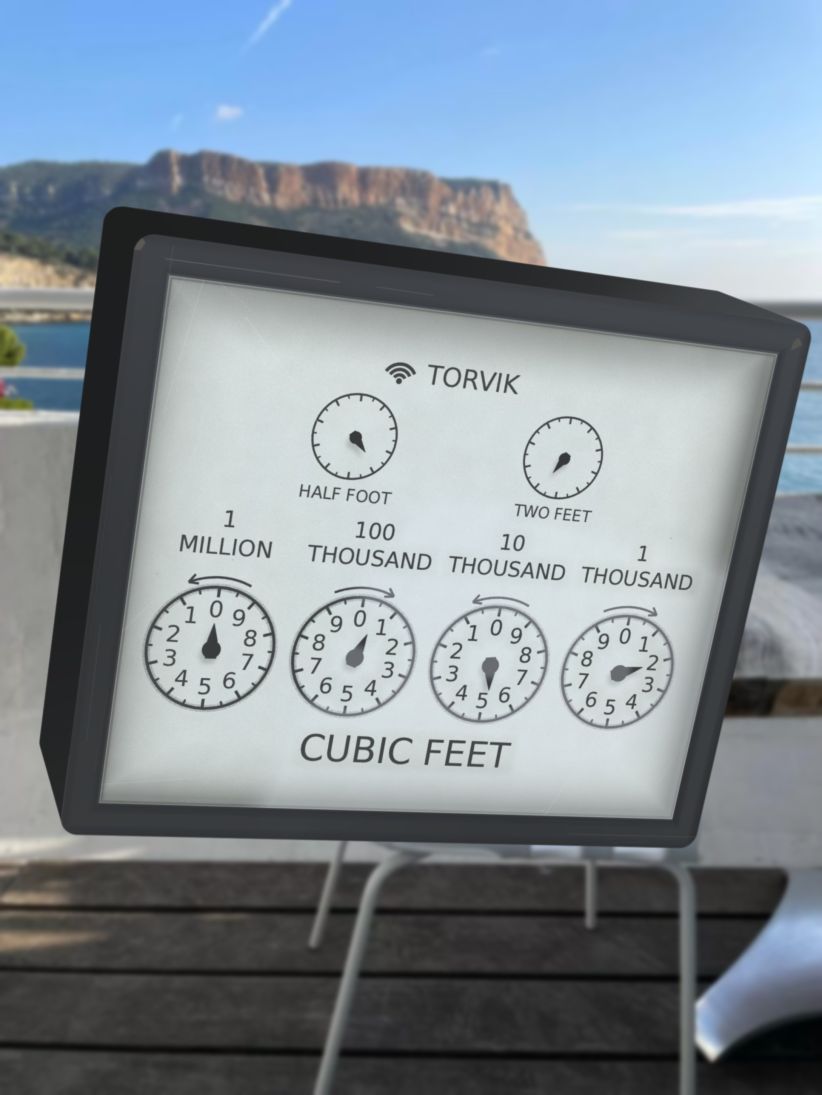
{"value": 5200, "unit": "ft³"}
